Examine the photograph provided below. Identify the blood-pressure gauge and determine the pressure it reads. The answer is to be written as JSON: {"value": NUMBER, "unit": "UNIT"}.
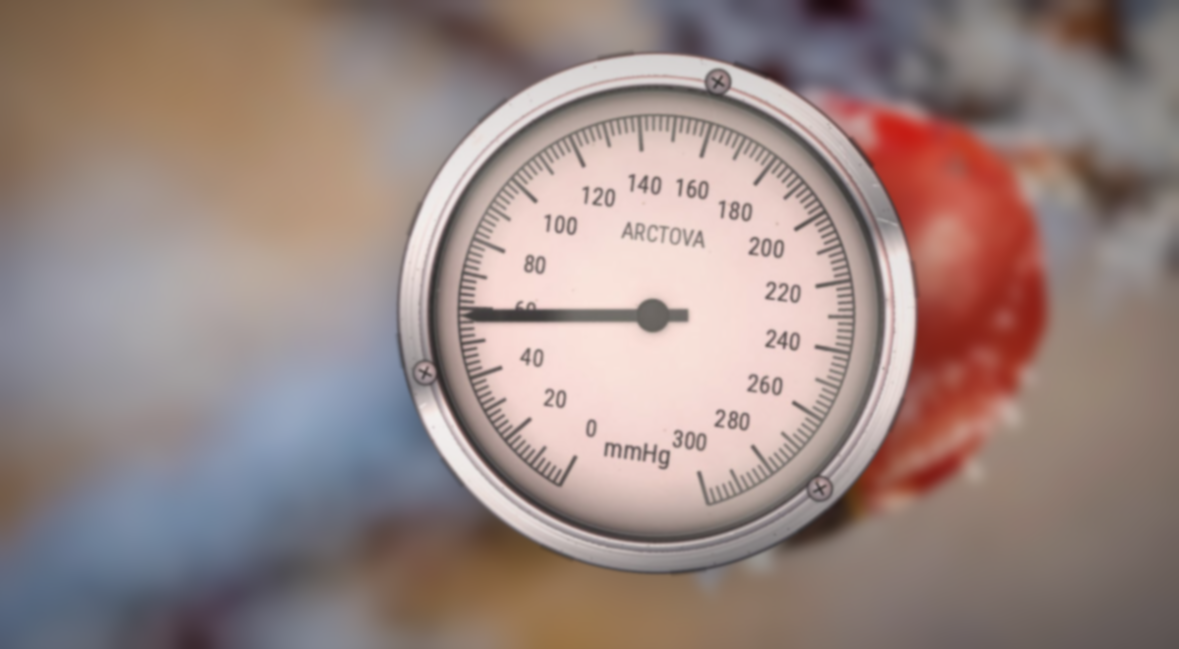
{"value": 58, "unit": "mmHg"}
